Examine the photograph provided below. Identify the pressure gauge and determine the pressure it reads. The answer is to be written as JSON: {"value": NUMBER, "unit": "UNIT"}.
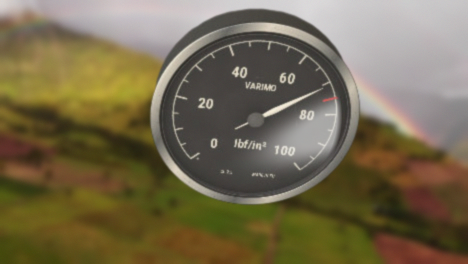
{"value": 70, "unit": "psi"}
